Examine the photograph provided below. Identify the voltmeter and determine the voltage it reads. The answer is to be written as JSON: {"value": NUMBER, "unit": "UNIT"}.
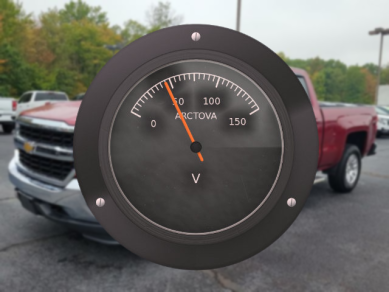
{"value": 45, "unit": "V"}
